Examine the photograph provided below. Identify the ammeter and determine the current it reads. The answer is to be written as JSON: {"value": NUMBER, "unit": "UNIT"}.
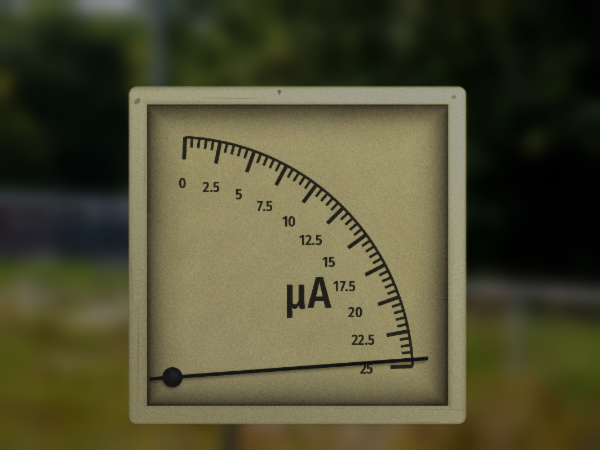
{"value": 24.5, "unit": "µA"}
